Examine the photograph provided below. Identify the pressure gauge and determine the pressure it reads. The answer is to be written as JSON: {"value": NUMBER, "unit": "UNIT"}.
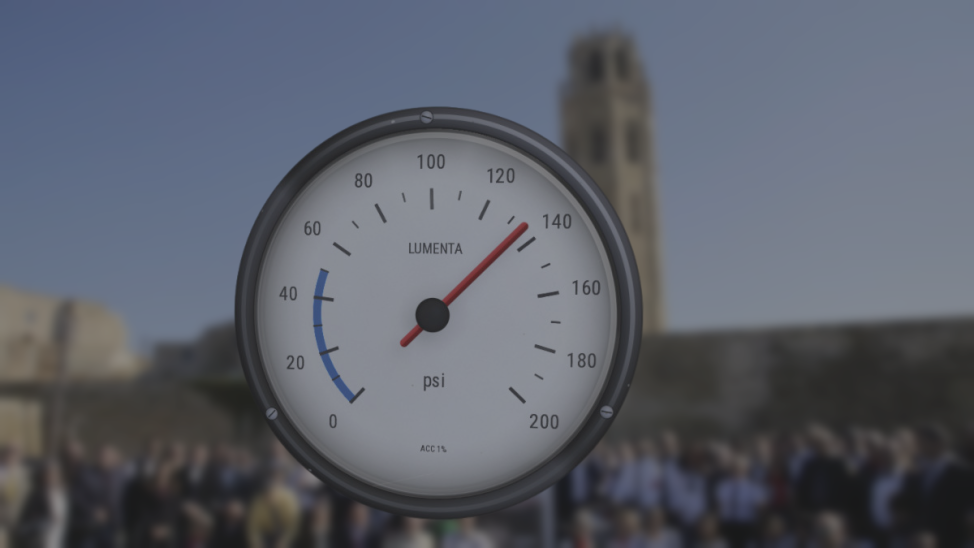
{"value": 135, "unit": "psi"}
